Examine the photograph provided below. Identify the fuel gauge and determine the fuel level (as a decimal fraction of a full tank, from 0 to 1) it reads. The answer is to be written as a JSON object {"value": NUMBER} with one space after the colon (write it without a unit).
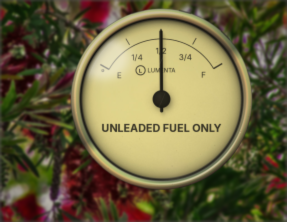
{"value": 0.5}
